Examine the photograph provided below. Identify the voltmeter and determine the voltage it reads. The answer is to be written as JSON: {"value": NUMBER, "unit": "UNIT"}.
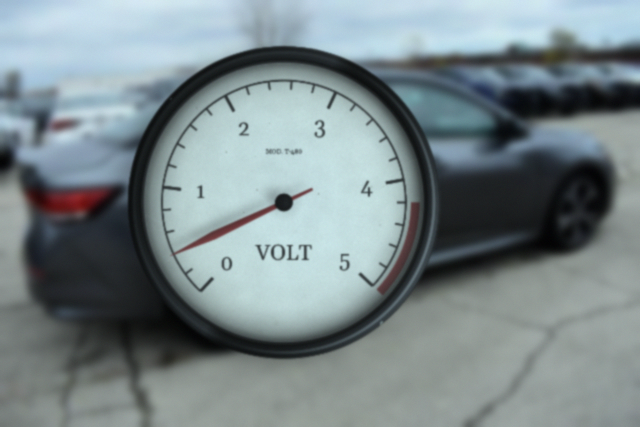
{"value": 0.4, "unit": "V"}
